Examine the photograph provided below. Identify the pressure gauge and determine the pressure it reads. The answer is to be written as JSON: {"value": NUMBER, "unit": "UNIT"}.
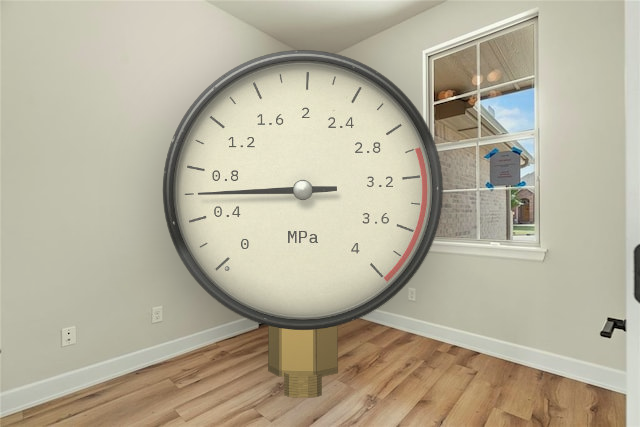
{"value": 0.6, "unit": "MPa"}
